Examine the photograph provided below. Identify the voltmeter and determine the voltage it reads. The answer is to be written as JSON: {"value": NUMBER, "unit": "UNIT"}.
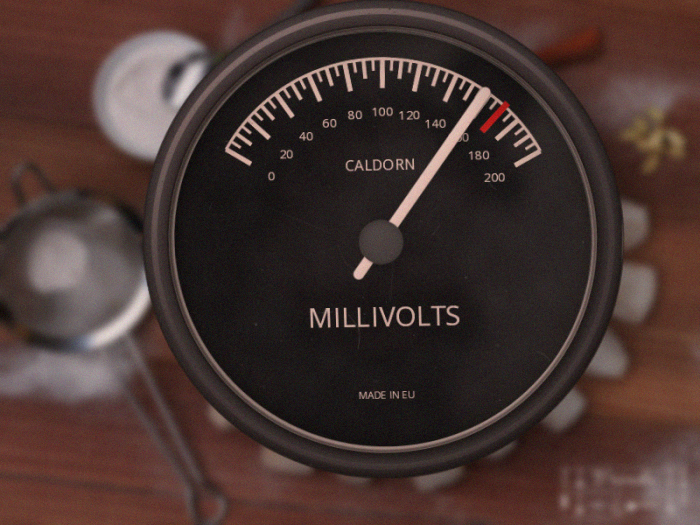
{"value": 157.5, "unit": "mV"}
